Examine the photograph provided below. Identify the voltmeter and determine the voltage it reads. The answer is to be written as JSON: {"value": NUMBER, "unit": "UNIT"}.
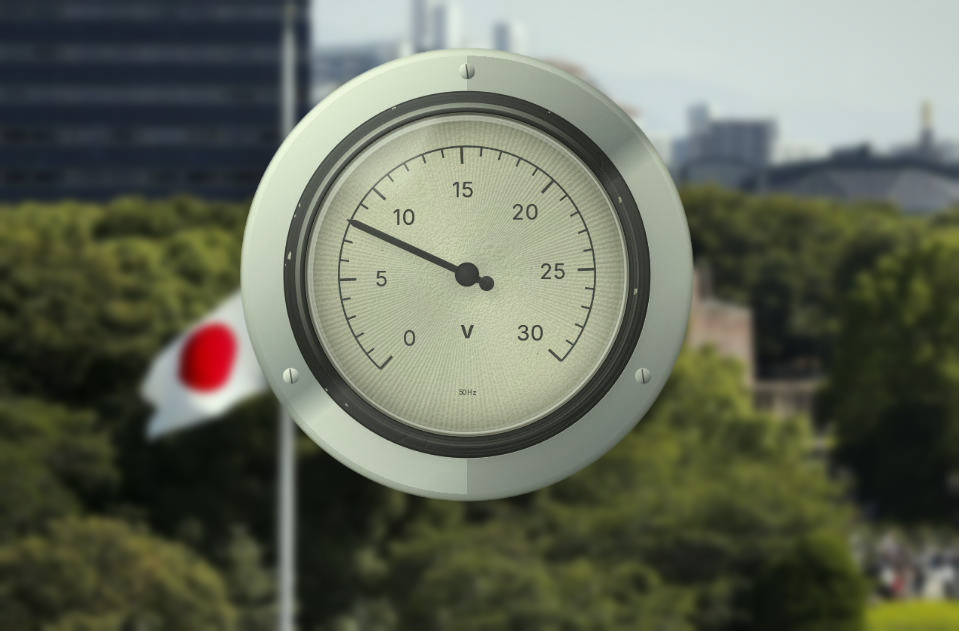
{"value": 8, "unit": "V"}
